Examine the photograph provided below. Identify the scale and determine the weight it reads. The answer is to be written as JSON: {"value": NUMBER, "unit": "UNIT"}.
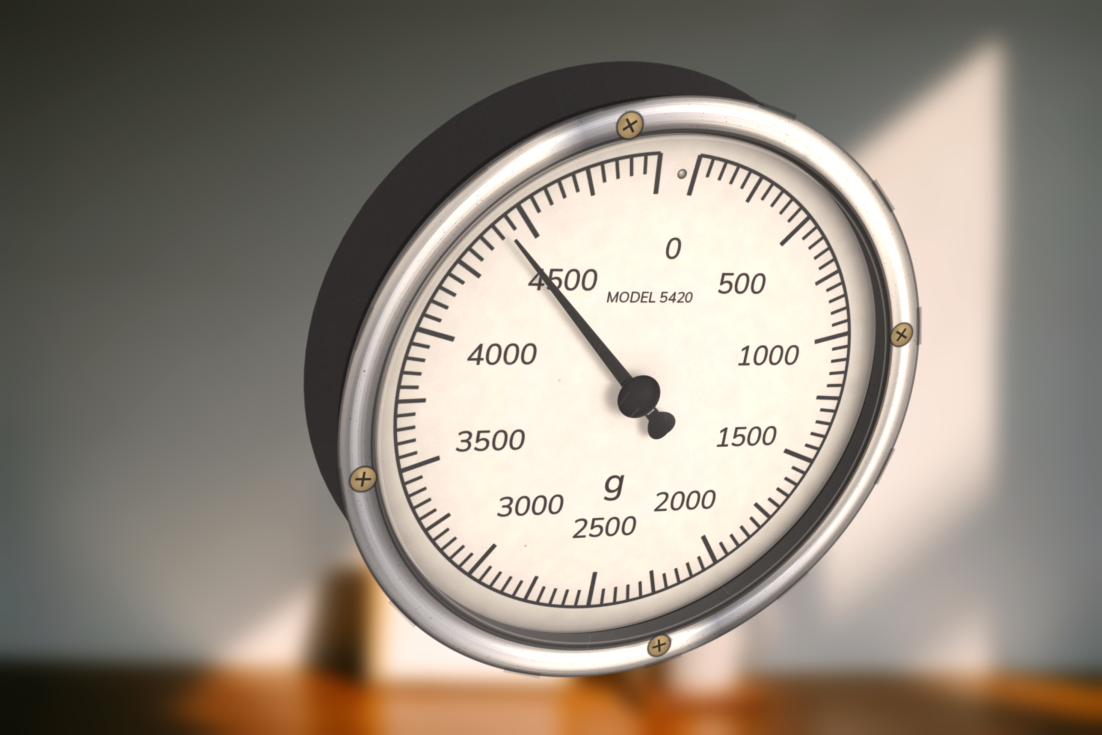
{"value": 4425, "unit": "g"}
